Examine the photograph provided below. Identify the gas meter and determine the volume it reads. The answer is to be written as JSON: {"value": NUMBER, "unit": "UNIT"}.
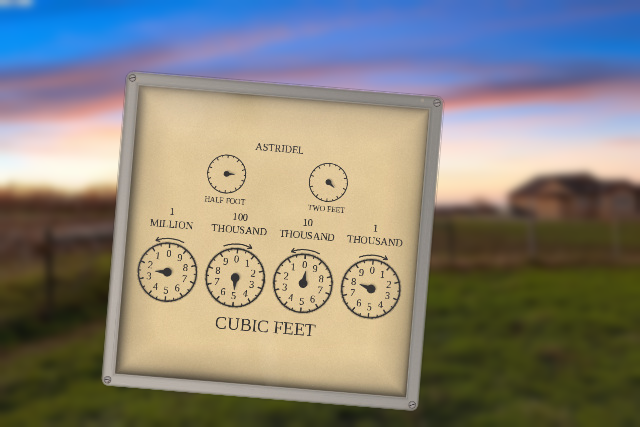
{"value": 249800, "unit": "ft³"}
